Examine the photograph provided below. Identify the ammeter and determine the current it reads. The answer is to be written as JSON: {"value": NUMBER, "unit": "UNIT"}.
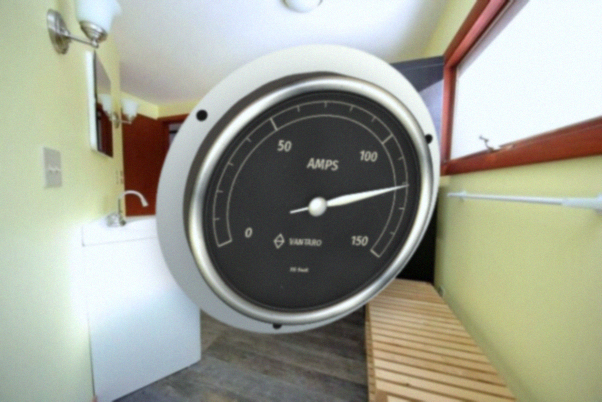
{"value": 120, "unit": "A"}
